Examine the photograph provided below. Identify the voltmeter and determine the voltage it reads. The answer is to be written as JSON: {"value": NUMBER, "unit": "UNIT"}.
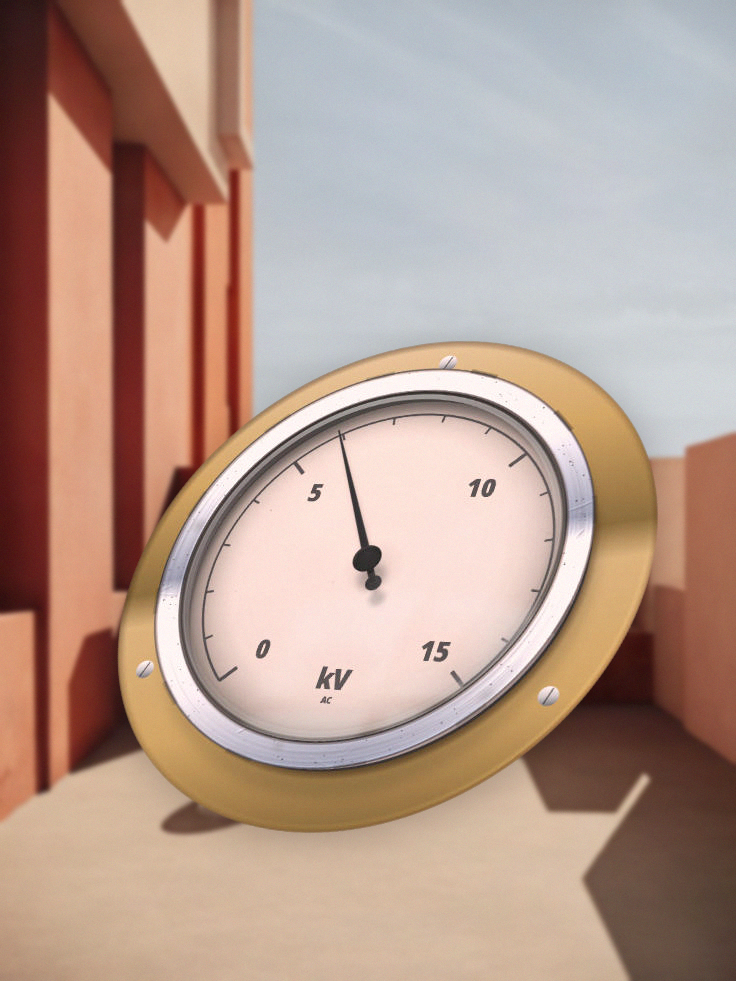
{"value": 6, "unit": "kV"}
